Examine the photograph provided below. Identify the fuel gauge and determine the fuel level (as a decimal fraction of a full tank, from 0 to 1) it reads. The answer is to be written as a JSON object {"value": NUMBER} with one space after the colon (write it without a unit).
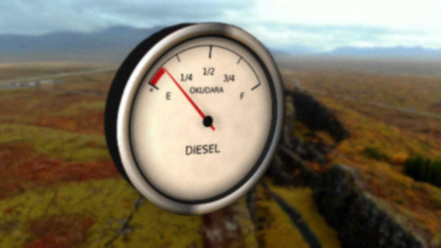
{"value": 0.125}
